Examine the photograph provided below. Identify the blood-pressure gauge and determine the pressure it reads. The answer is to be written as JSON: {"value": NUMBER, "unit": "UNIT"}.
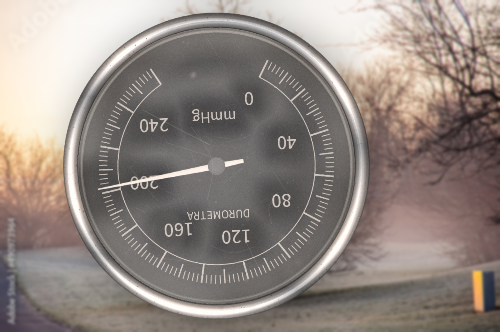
{"value": 202, "unit": "mmHg"}
